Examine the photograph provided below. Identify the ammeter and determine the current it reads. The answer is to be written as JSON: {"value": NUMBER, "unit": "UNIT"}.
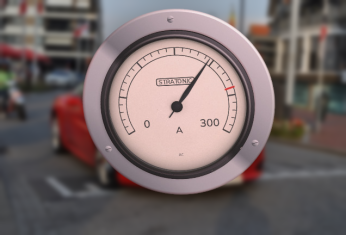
{"value": 195, "unit": "A"}
